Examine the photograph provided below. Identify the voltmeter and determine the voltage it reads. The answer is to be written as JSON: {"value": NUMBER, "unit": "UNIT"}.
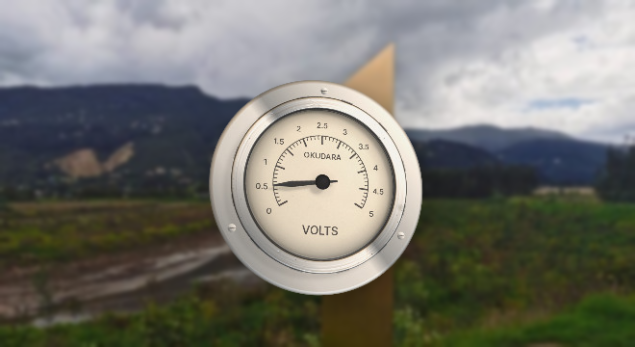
{"value": 0.5, "unit": "V"}
